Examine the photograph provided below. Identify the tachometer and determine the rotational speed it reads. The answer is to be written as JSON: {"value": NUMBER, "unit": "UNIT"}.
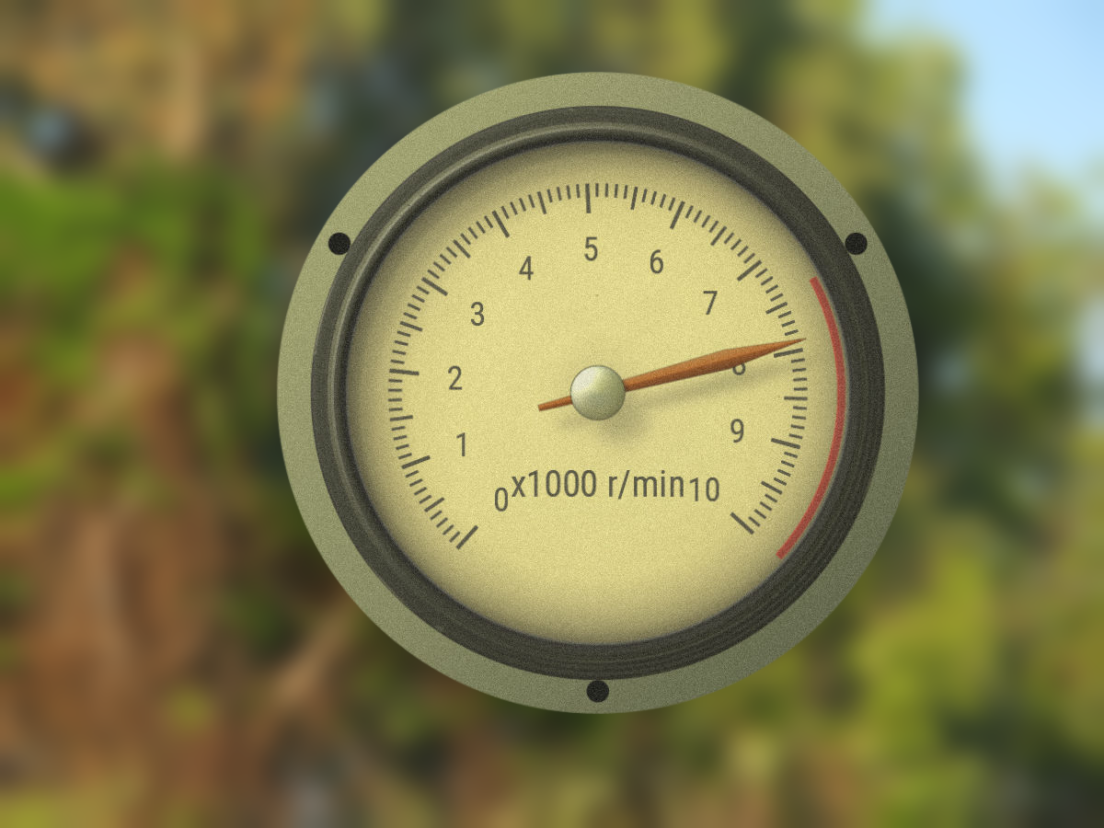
{"value": 7900, "unit": "rpm"}
